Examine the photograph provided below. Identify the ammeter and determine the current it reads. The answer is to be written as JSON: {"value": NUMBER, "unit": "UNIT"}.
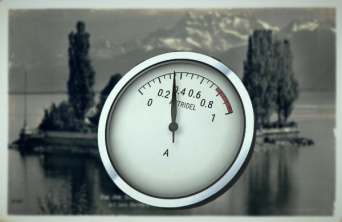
{"value": 0.35, "unit": "A"}
